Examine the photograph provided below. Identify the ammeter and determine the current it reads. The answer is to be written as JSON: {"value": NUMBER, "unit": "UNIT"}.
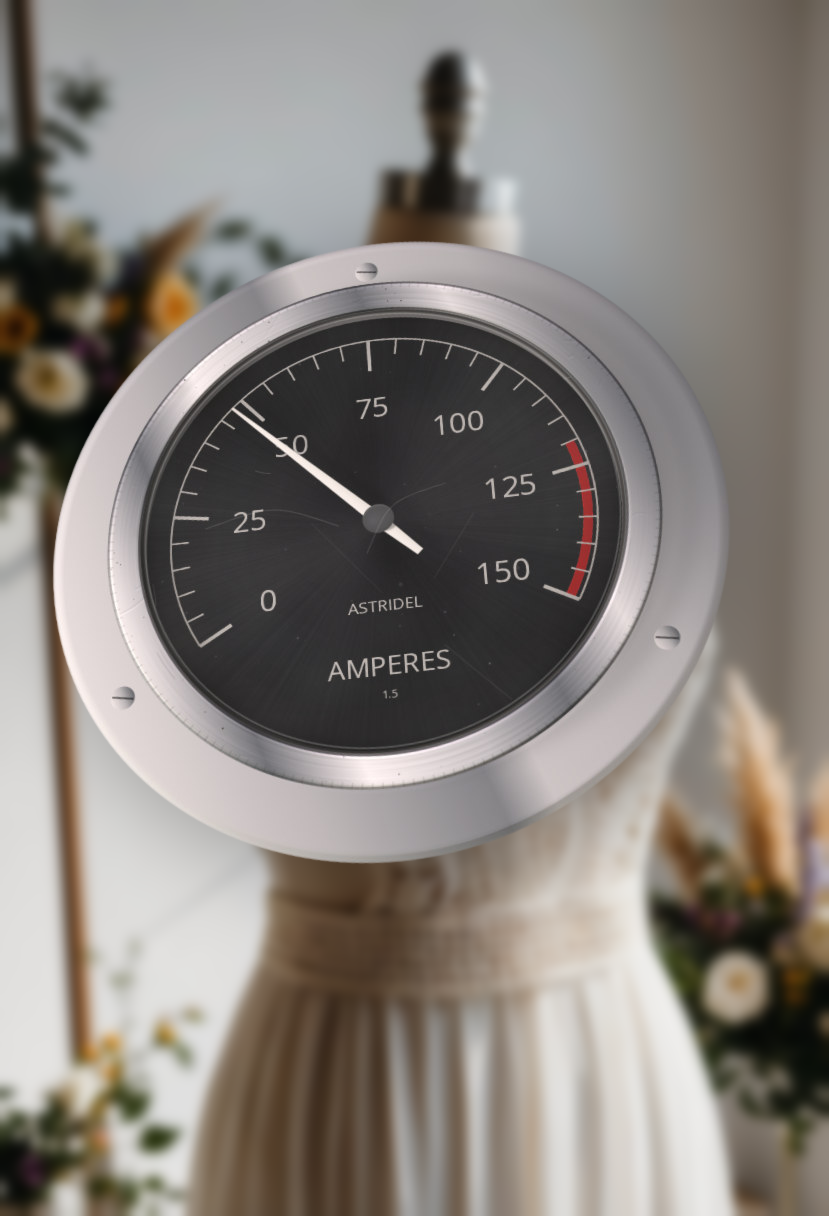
{"value": 47.5, "unit": "A"}
